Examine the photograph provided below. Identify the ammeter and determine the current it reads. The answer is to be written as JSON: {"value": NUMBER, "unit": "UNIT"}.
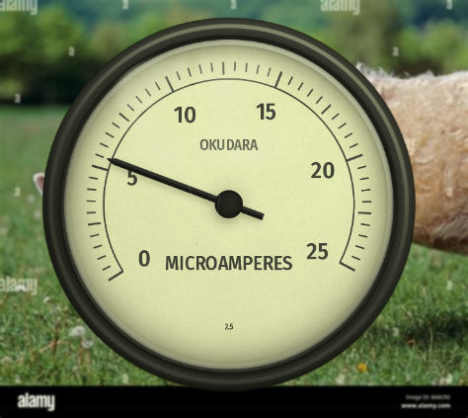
{"value": 5.5, "unit": "µA"}
